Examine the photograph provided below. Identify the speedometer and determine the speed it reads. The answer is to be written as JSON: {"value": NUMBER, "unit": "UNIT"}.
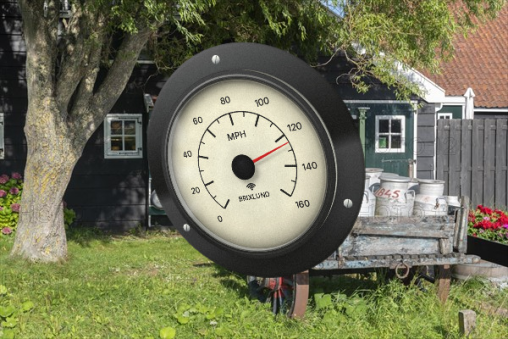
{"value": 125, "unit": "mph"}
